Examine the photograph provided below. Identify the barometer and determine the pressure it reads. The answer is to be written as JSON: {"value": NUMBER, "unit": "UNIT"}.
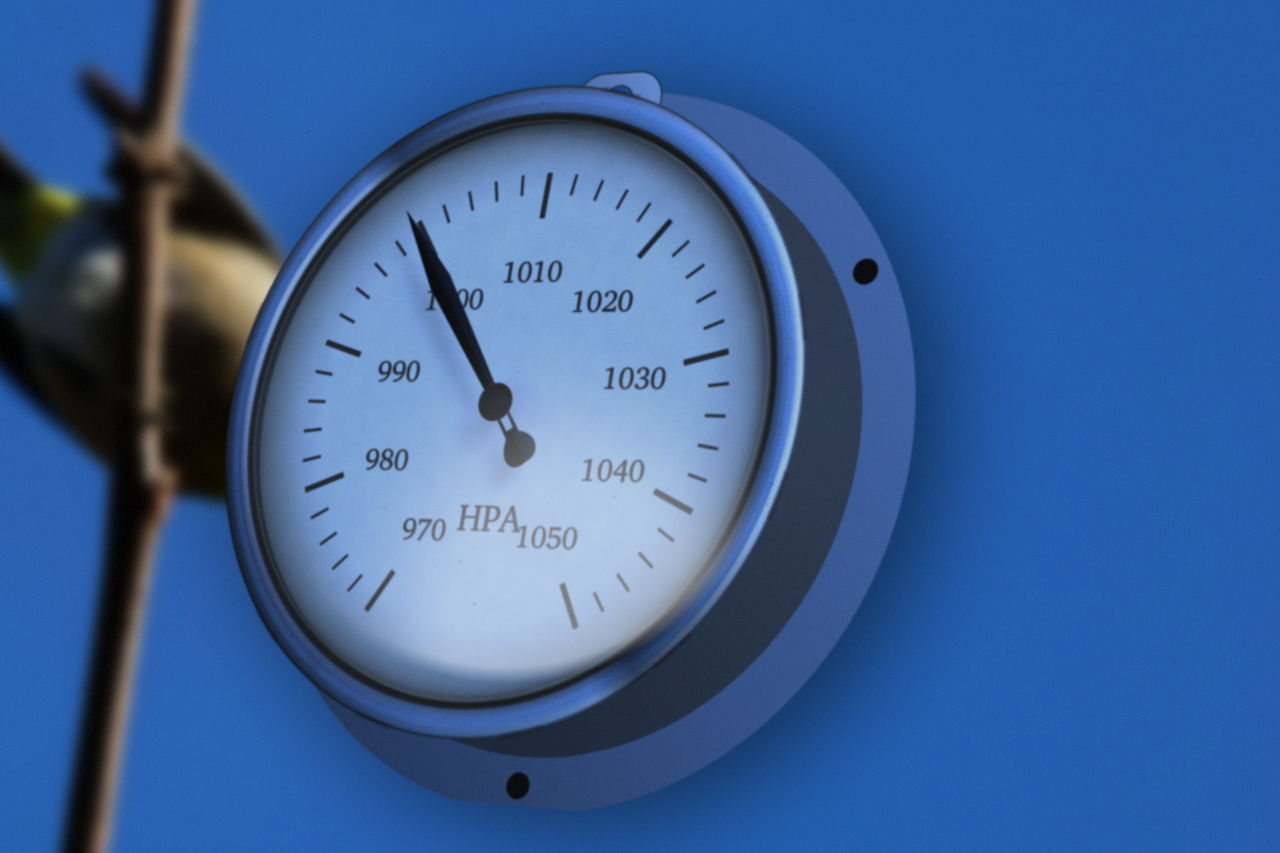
{"value": 1000, "unit": "hPa"}
